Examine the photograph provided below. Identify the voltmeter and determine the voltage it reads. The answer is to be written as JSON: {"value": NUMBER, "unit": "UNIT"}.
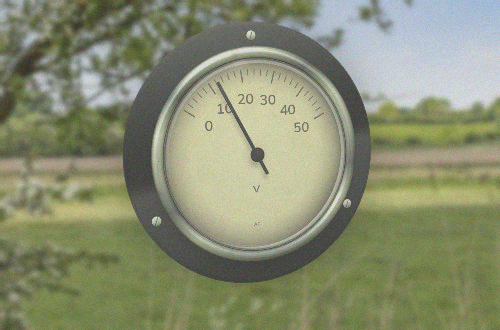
{"value": 12, "unit": "V"}
